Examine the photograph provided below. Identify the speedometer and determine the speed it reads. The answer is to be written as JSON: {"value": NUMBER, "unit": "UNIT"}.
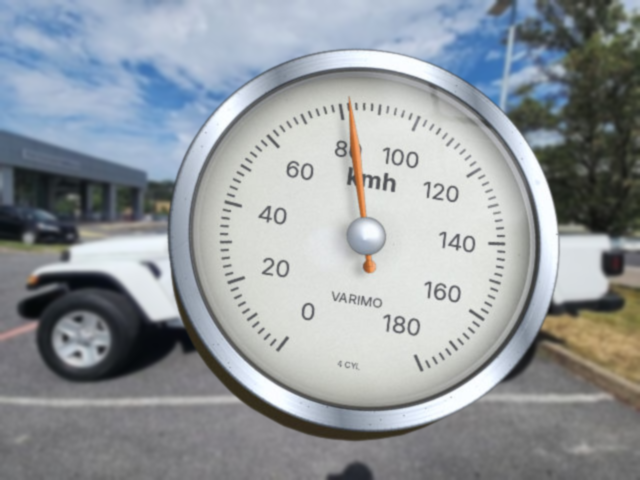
{"value": 82, "unit": "km/h"}
